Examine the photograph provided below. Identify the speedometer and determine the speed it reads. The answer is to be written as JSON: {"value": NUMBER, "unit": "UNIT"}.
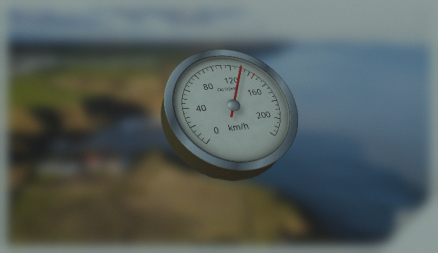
{"value": 130, "unit": "km/h"}
